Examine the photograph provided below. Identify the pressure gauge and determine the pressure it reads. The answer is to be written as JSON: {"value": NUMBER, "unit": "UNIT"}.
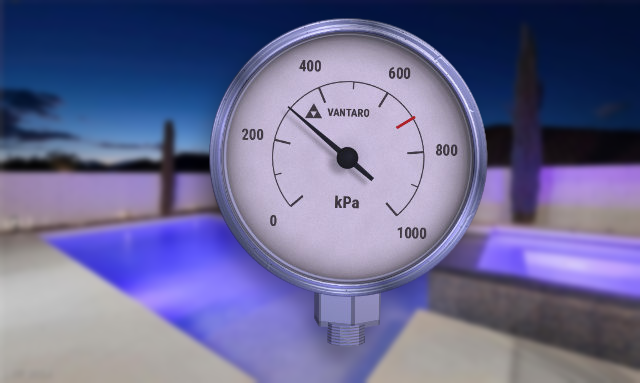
{"value": 300, "unit": "kPa"}
